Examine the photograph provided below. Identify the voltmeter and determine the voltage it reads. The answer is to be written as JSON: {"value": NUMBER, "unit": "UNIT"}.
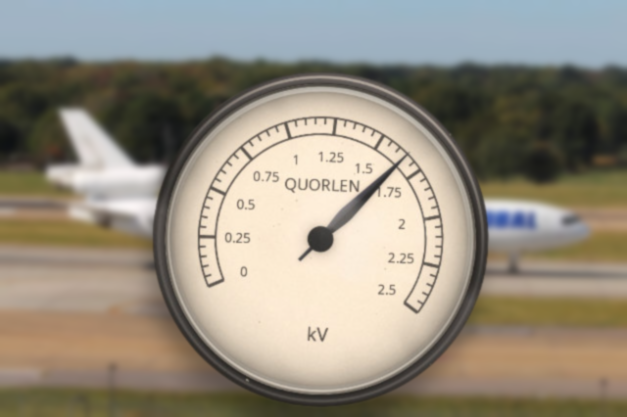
{"value": 1.65, "unit": "kV"}
